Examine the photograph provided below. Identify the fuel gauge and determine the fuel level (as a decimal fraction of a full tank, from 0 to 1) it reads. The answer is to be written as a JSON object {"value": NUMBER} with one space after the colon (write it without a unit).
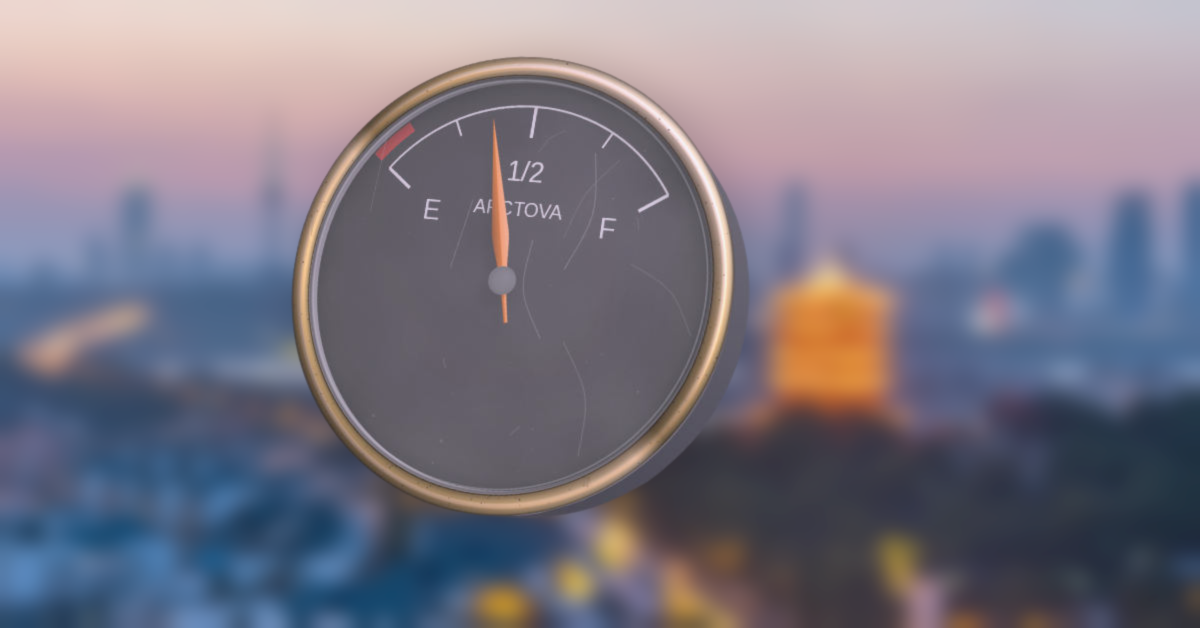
{"value": 0.375}
